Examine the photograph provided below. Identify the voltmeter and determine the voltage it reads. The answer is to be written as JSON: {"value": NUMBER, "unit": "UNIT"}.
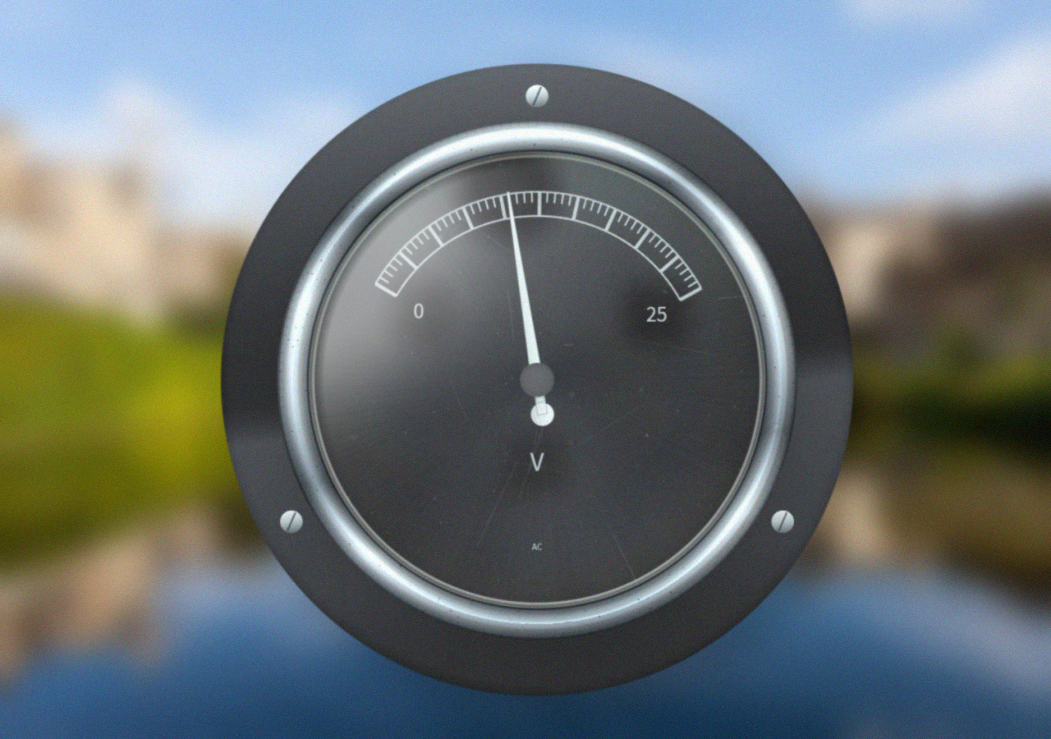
{"value": 10.5, "unit": "V"}
